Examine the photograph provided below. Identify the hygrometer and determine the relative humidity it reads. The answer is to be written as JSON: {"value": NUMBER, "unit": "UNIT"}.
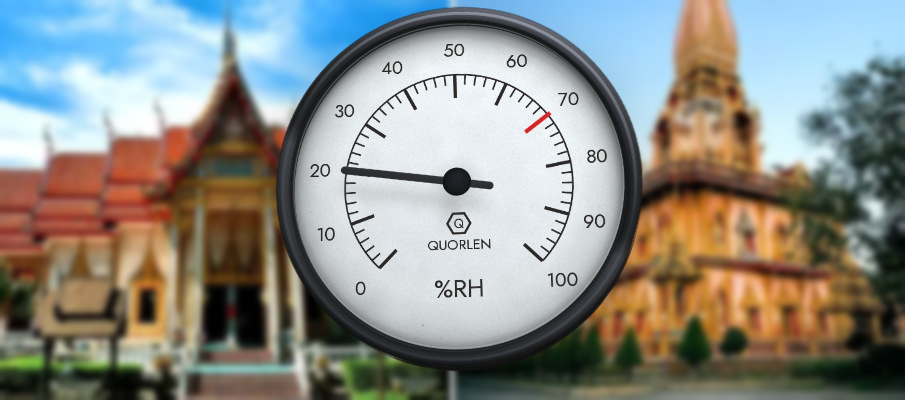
{"value": 20, "unit": "%"}
